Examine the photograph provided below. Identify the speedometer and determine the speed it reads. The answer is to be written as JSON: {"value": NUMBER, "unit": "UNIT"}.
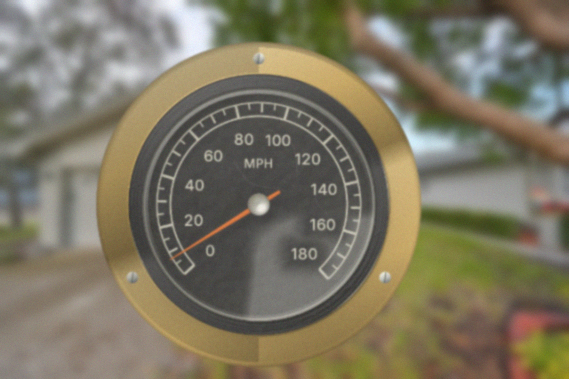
{"value": 7.5, "unit": "mph"}
